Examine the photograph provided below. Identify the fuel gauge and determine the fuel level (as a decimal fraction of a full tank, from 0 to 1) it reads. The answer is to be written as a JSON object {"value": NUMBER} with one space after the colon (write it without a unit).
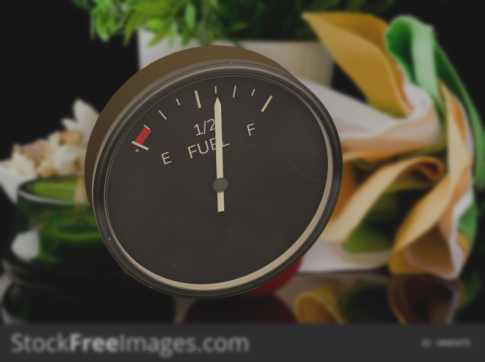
{"value": 0.625}
